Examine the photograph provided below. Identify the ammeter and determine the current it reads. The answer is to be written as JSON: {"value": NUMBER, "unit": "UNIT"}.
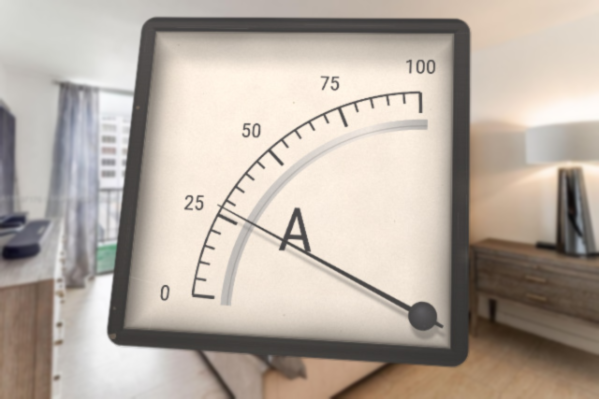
{"value": 27.5, "unit": "A"}
